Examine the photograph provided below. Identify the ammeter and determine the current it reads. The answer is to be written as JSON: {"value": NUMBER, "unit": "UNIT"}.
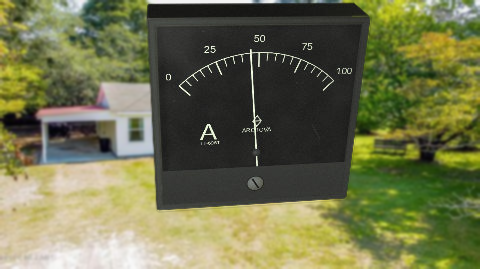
{"value": 45, "unit": "A"}
